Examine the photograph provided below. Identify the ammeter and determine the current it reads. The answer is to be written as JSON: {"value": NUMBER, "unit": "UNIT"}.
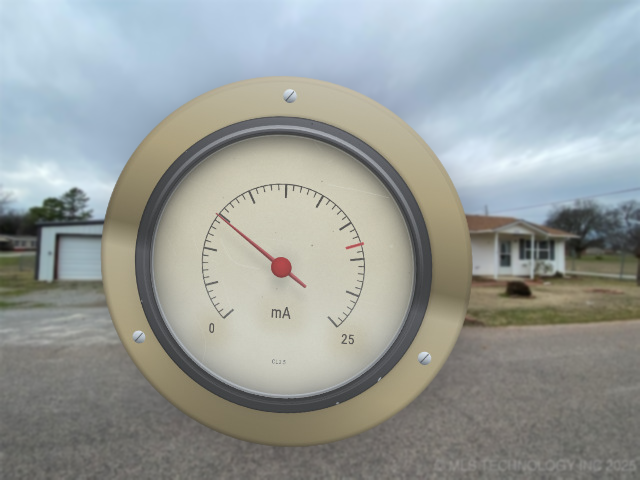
{"value": 7.5, "unit": "mA"}
